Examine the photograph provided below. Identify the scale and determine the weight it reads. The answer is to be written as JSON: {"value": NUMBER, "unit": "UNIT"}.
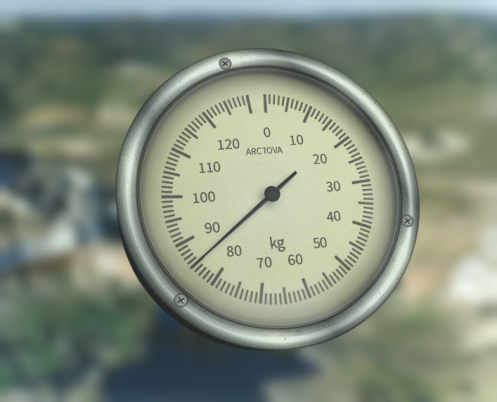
{"value": 85, "unit": "kg"}
